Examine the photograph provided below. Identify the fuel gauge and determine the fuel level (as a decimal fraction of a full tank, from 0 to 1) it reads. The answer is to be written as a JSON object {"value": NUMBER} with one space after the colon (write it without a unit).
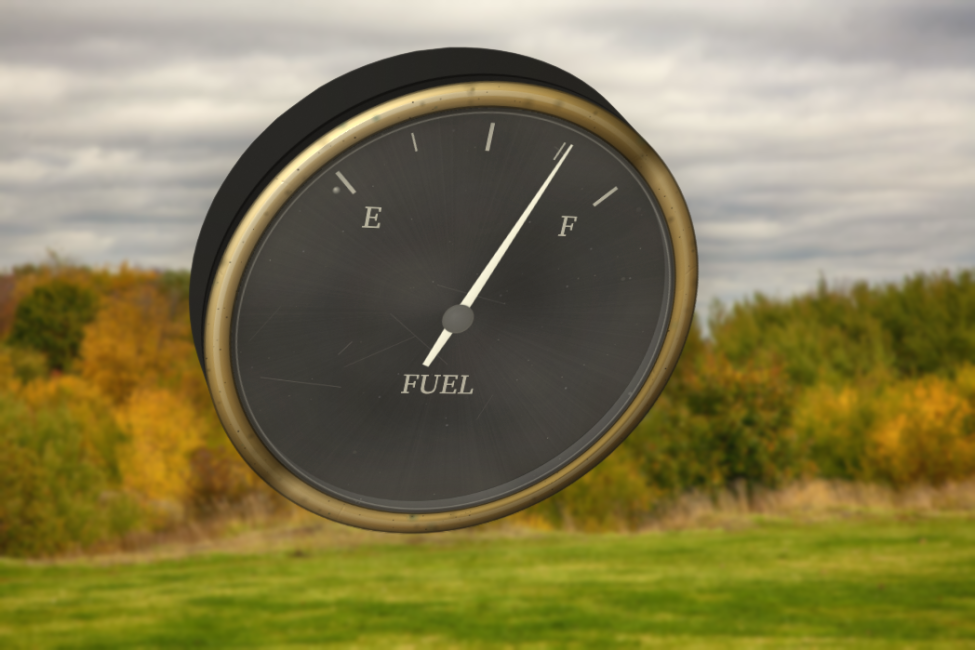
{"value": 0.75}
